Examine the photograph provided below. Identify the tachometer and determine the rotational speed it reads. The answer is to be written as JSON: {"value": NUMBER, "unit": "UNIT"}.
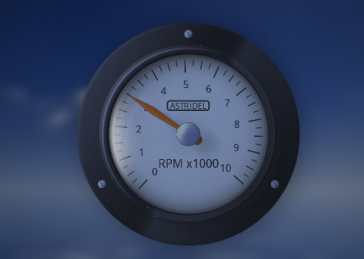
{"value": 3000, "unit": "rpm"}
